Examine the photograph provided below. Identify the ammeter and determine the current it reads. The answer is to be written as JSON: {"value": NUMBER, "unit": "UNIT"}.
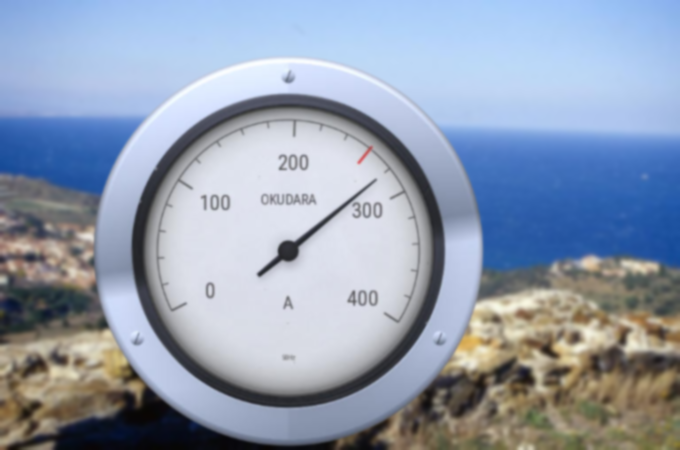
{"value": 280, "unit": "A"}
